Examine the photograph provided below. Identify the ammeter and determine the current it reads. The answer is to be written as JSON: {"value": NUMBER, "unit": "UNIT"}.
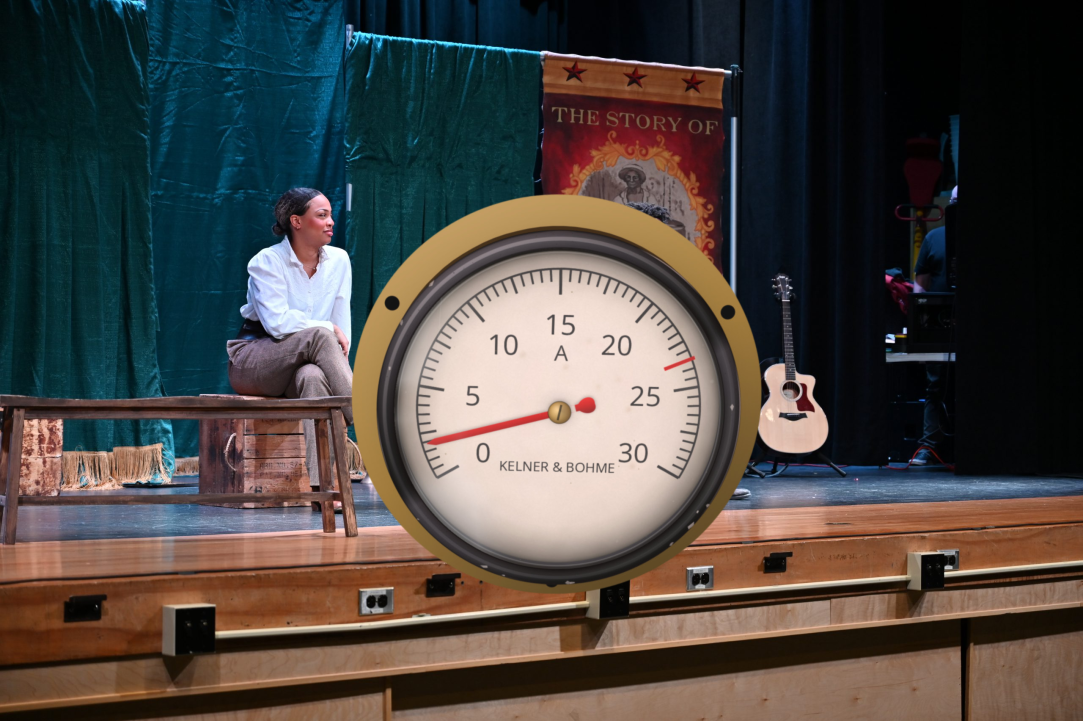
{"value": 2, "unit": "A"}
